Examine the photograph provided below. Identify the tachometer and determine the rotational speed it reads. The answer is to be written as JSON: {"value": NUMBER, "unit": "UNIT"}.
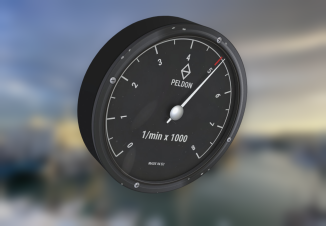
{"value": 5000, "unit": "rpm"}
